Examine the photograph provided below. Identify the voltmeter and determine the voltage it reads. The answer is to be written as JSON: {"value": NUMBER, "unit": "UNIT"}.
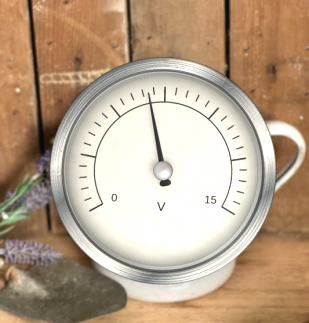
{"value": 6.75, "unit": "V"}
